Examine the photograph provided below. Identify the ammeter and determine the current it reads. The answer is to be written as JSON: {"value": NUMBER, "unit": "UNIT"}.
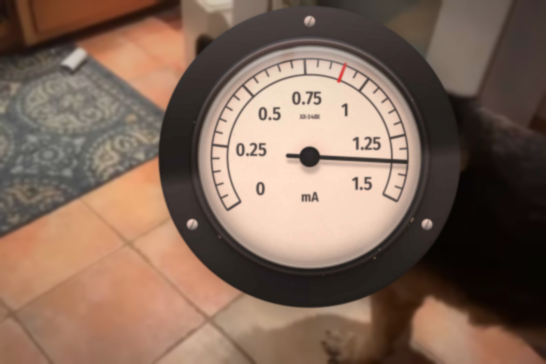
{"value": 1.35, "unit": "mA"}
